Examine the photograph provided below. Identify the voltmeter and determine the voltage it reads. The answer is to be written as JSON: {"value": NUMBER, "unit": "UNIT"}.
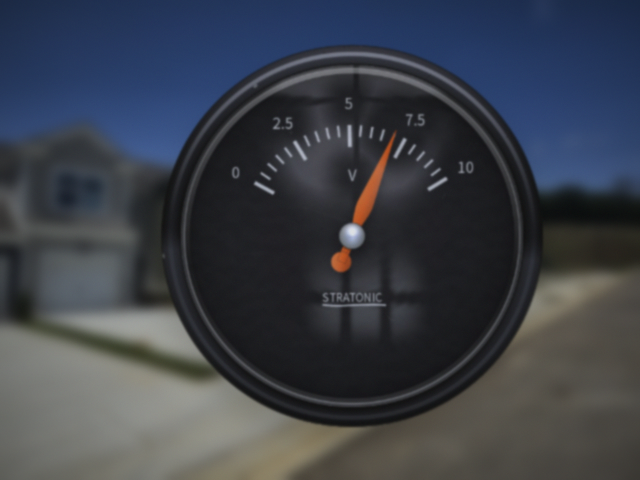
{"value": 7, "unit": "V"}
